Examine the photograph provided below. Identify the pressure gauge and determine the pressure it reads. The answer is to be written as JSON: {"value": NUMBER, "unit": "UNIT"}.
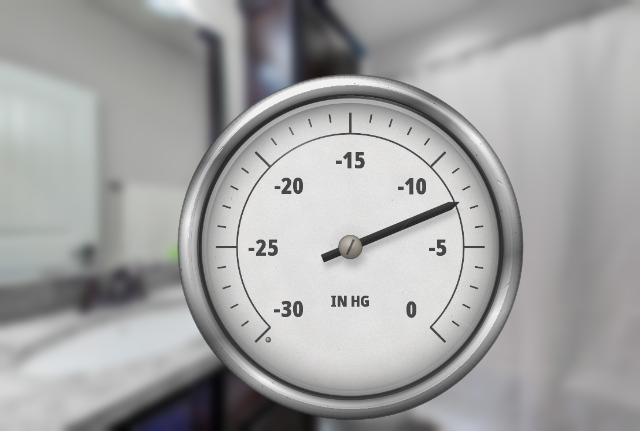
{"value": -7.5, "unit": "inHg"}
